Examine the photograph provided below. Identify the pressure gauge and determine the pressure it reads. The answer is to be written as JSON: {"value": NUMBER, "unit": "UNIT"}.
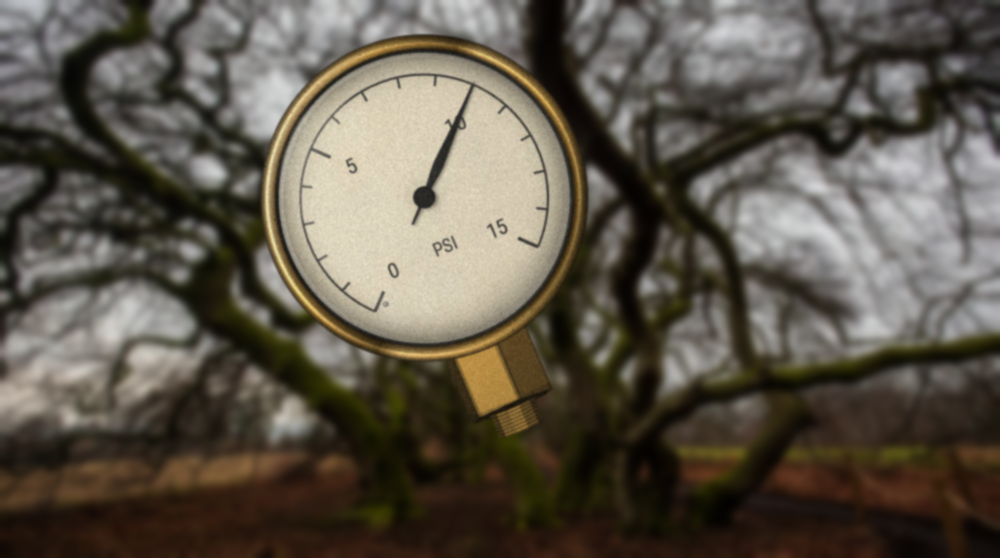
{"value": 10, "unit": "psi"}
